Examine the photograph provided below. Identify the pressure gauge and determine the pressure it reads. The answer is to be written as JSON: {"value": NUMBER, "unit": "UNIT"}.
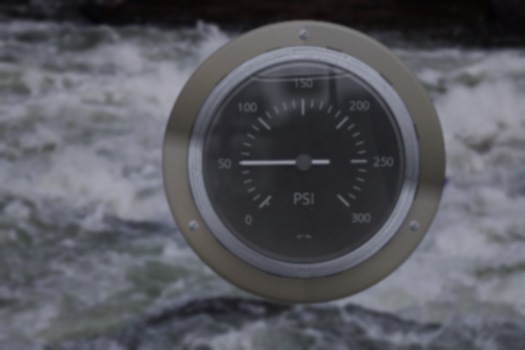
{"value": 50, "unit": "psi"}
